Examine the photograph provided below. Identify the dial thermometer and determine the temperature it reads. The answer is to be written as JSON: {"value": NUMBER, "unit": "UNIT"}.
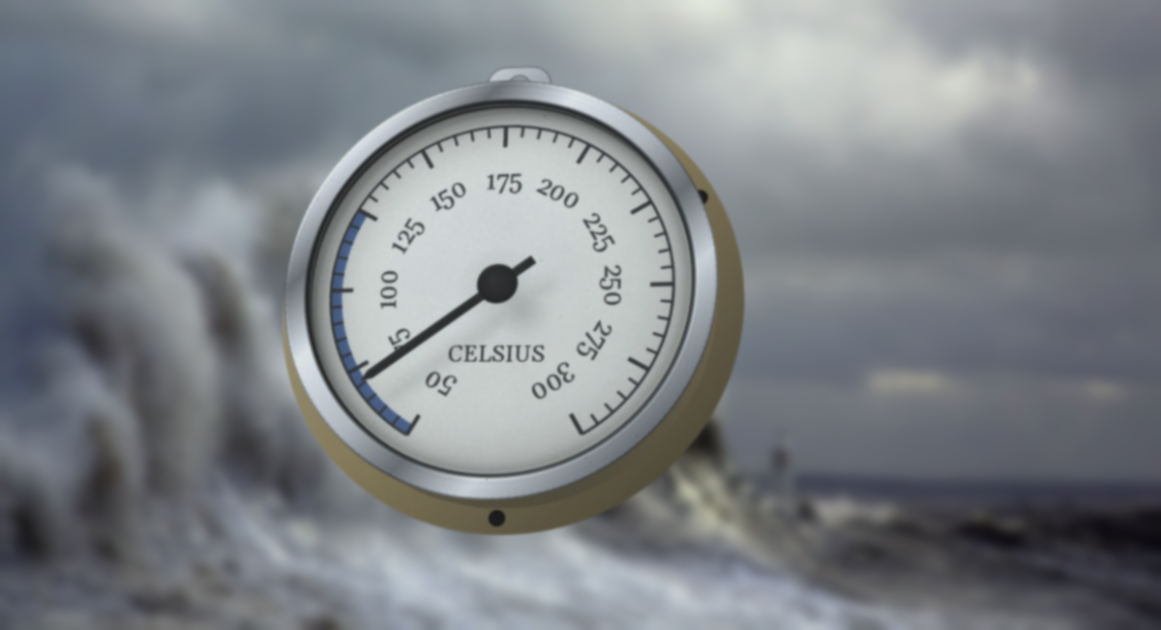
{"value": 70, "unit": "°C"}
